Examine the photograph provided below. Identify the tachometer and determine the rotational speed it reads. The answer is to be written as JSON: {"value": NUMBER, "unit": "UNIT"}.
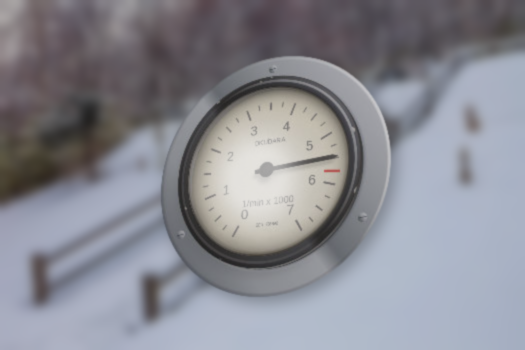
{"value": 5500, "unit": "rpm"}
